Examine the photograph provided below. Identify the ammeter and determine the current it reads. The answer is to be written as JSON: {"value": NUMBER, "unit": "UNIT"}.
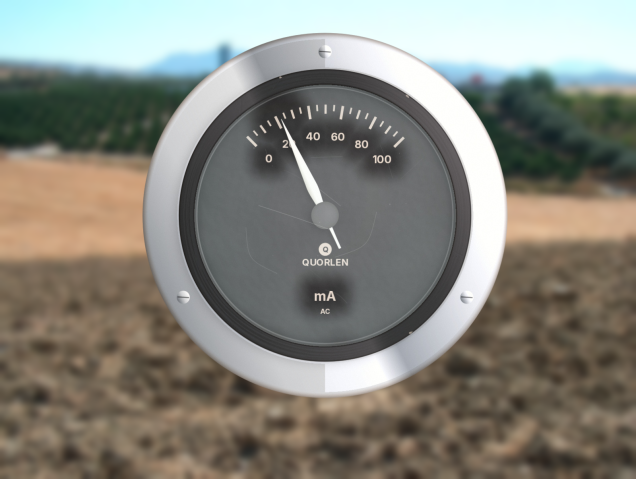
{"value": 22.5, "unit": "mA"}
